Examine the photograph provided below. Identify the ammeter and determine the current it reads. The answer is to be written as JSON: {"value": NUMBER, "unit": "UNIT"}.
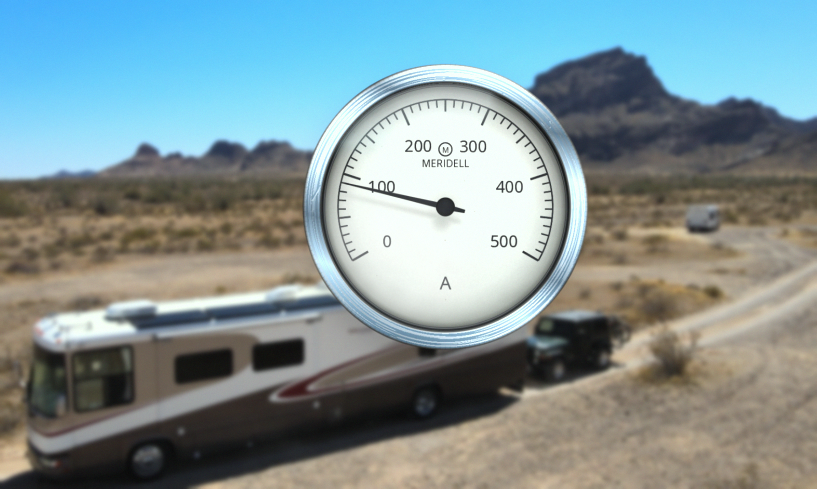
{"value": 90, "unit": "A"}
